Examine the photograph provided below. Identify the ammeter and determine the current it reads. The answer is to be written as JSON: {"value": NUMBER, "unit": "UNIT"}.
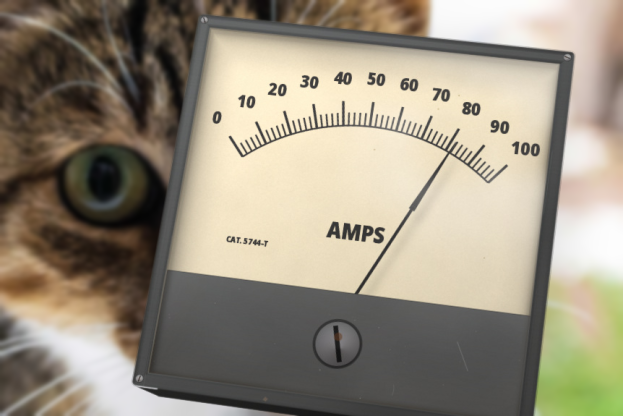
{"value": 82, "unit": "A"}
